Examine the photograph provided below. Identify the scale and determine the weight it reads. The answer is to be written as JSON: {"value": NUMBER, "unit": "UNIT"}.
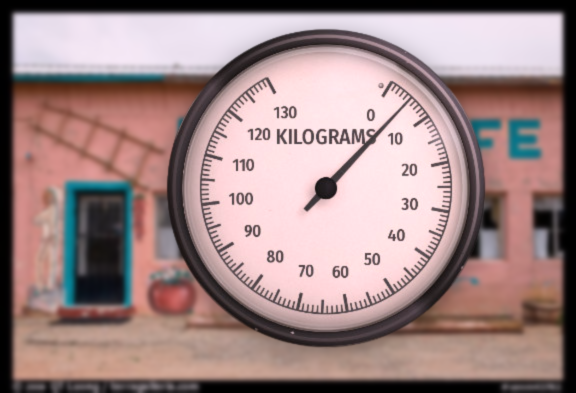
{"value": 5, "unit": "kg"}
